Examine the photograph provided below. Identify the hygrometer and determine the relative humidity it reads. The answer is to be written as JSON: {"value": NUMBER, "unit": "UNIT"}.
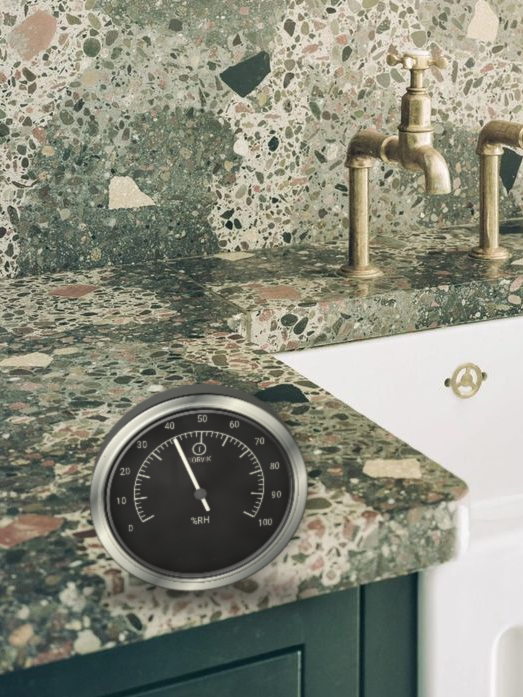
{"value": 40, "unit": "%"}
